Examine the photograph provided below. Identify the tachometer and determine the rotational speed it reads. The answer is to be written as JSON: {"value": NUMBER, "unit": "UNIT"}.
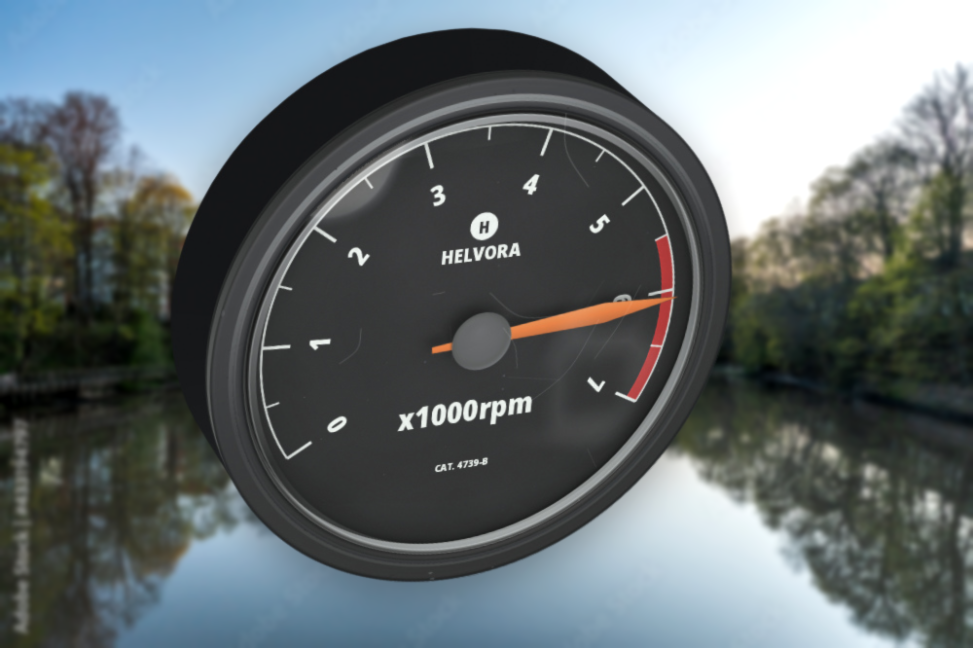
{"value": 6000, "unit": "rpm"}
